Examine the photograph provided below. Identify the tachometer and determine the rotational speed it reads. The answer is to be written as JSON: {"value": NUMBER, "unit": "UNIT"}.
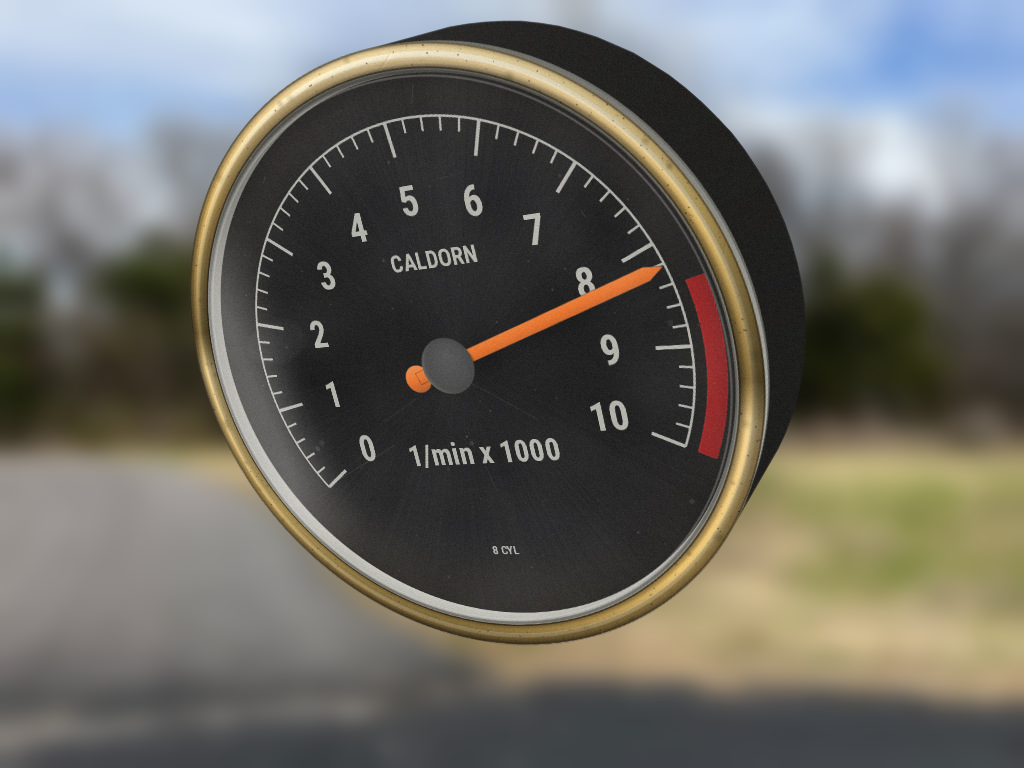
{"value": 8200, "unit": "rpm"}
